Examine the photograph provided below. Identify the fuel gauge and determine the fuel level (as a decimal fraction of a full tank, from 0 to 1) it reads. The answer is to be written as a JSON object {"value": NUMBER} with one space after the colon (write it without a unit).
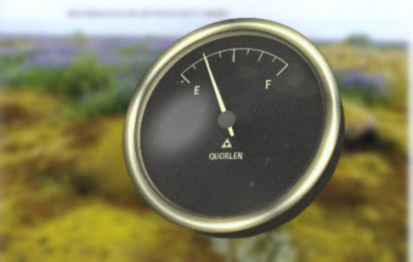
{"value": 0.25}
